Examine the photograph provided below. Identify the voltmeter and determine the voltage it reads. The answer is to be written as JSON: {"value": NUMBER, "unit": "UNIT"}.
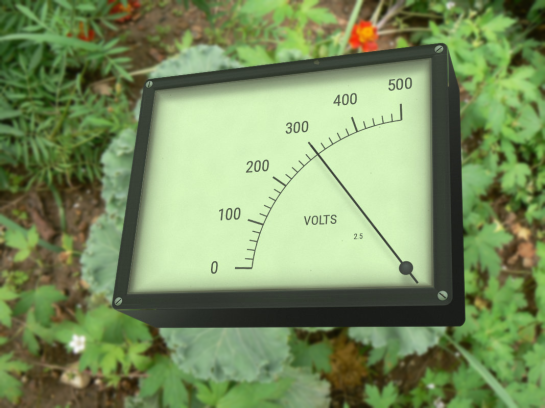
{"value": 300, "unit": "V"}
